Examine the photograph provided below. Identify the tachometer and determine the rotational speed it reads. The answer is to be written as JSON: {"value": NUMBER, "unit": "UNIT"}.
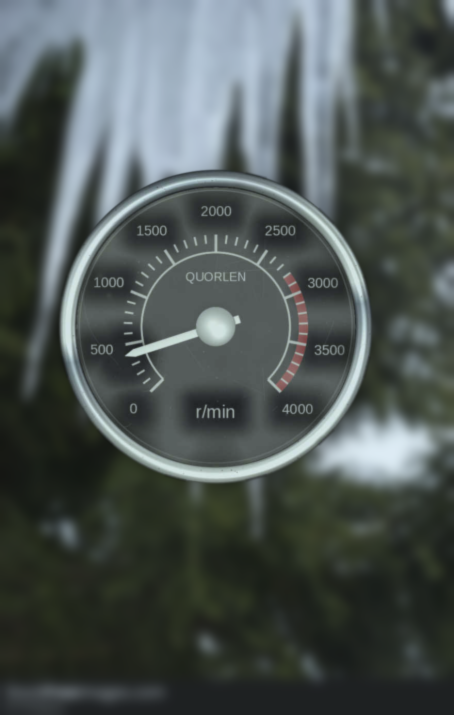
{"value": 400, "unit": "rpm"}
